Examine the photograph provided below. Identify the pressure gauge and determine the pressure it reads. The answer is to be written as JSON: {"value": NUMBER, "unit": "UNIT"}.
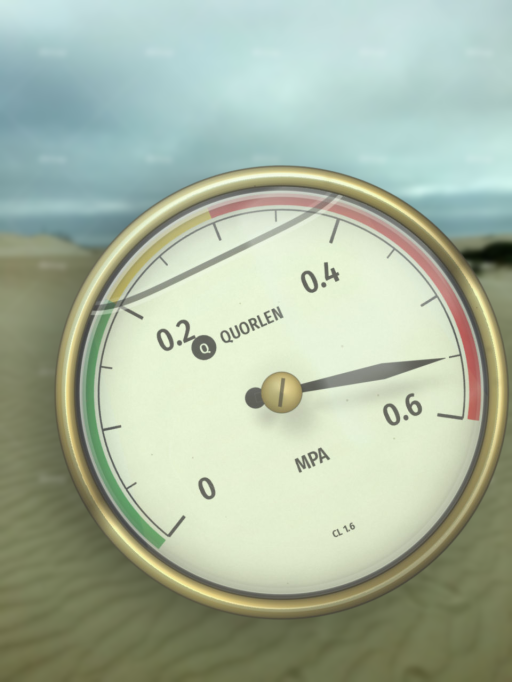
{"value": 0.55, "unit": "MPa"}
